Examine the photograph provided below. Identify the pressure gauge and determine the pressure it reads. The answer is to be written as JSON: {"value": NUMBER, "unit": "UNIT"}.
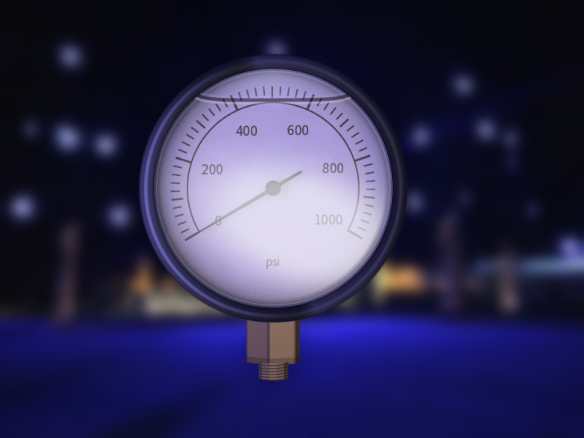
{"value": 0, "unit": "psi"}
